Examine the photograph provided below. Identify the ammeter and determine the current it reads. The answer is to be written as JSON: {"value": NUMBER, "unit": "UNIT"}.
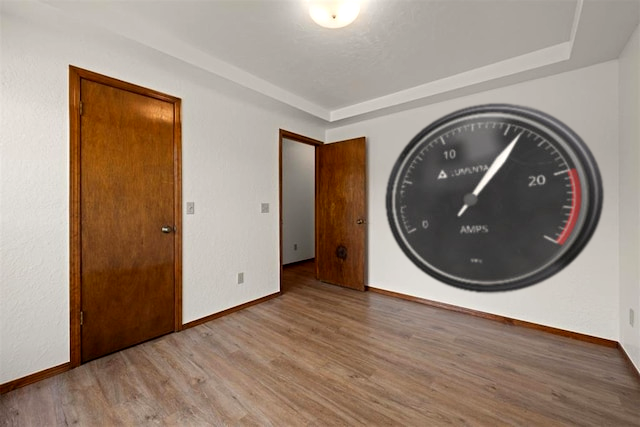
{"value": 16, "unit": "A"}
